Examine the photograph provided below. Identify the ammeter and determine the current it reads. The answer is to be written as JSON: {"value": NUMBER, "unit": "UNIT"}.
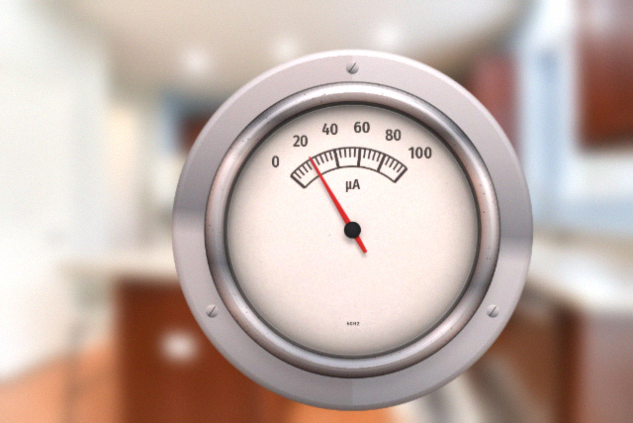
{"value": 20, "unit": "µA"}
